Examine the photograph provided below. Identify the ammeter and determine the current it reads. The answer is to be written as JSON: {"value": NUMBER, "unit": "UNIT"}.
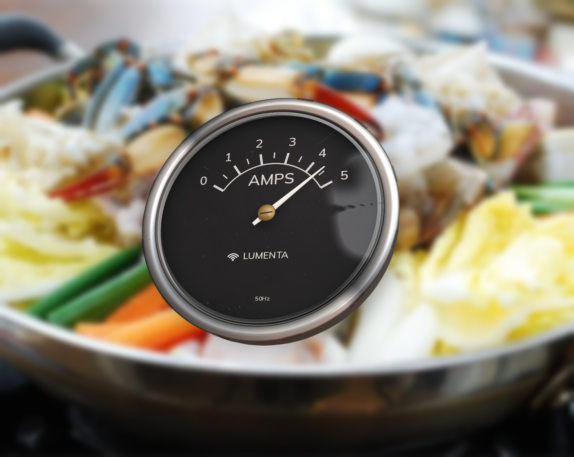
{"value": 4.5, "unit": "A"}
